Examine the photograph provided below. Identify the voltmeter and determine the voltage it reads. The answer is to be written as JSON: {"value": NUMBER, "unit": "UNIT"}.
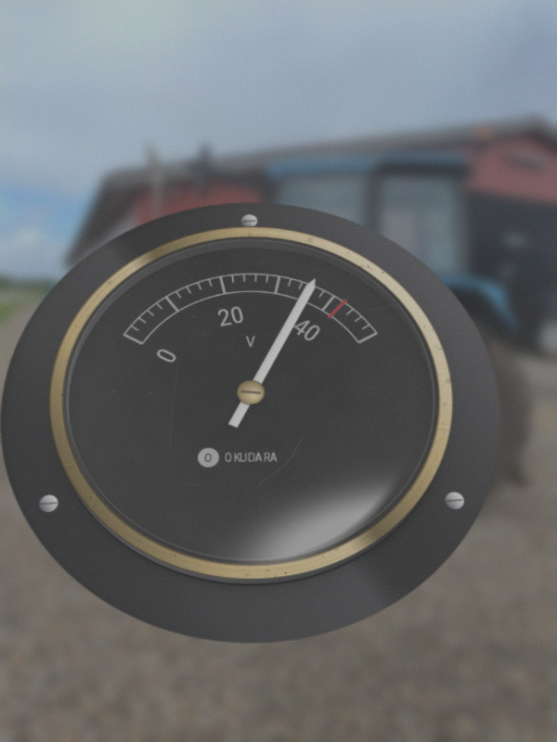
{"value": 36, "unit": "V"}
